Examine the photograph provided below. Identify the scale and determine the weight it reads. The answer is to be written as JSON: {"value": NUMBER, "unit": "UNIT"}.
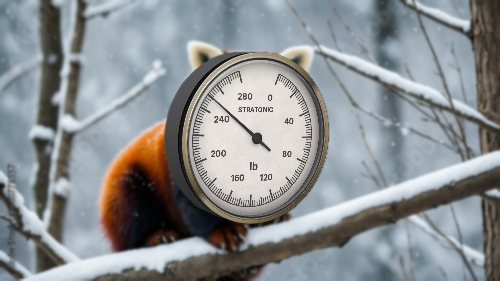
{"value": 250, "unit": "lb"}
